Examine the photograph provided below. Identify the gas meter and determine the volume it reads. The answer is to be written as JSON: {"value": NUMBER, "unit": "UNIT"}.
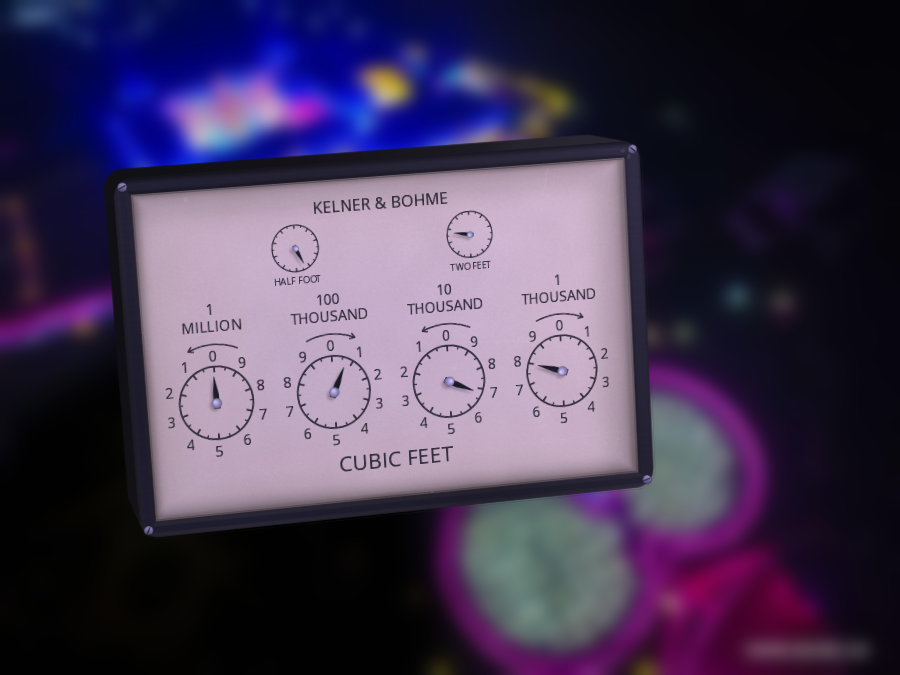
{"value": 6800, "unit": "ft³"}
